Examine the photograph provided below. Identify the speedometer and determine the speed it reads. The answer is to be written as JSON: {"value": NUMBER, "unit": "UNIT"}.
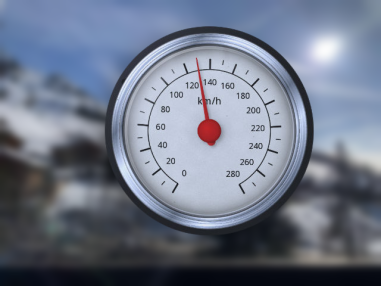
{"value": 130, "unit": "km/h"}
